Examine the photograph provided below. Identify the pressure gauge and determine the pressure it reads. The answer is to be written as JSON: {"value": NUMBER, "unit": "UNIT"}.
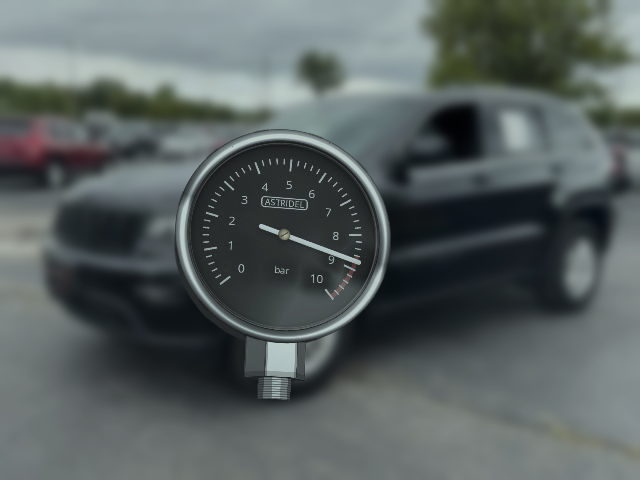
{"value": 8.8, "unit": "bar"}
